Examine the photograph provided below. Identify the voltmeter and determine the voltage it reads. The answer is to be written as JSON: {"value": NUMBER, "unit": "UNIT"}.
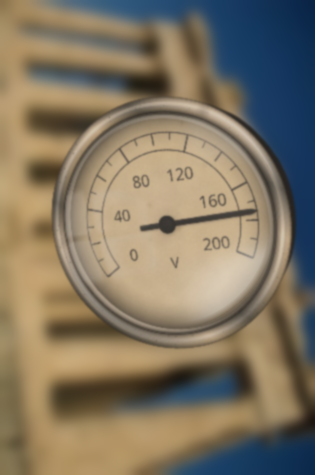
{"value": 175, "unit": "V"}
